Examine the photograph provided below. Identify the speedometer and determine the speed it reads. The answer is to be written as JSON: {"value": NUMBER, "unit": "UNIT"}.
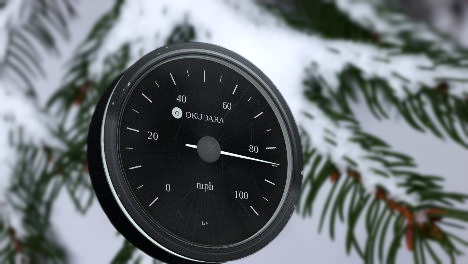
{"value": 85, "unit": "mph"}
